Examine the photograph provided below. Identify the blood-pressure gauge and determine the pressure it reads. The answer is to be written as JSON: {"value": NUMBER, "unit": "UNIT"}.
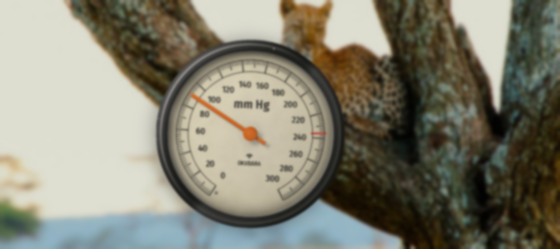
{"value": 90, "unit": "mmHg"}
